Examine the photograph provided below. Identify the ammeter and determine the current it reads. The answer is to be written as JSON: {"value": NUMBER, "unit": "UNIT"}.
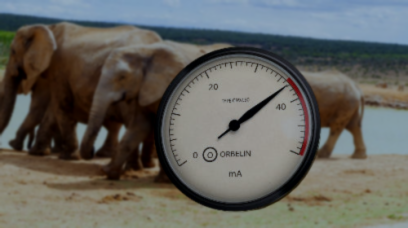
{"value": 37, "unit": "mA"}
